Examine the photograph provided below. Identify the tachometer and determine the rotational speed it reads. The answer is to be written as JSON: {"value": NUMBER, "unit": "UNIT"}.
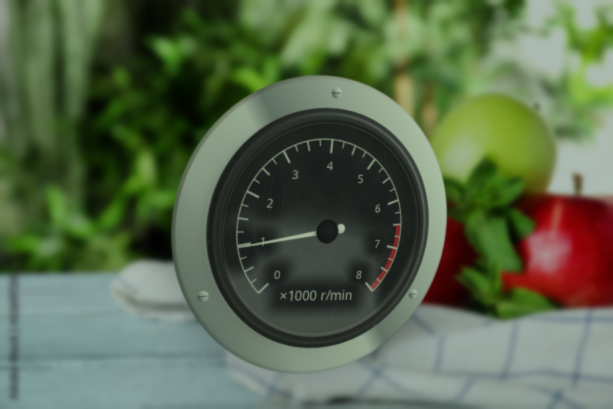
{"value": 1000, "unit": "rpm"}
